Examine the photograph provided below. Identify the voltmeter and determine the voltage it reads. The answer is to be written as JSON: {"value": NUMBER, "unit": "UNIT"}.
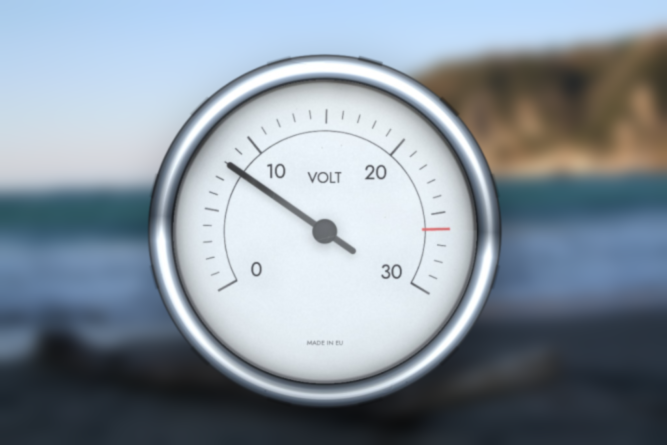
{"value": 8, "unit": "V"}
